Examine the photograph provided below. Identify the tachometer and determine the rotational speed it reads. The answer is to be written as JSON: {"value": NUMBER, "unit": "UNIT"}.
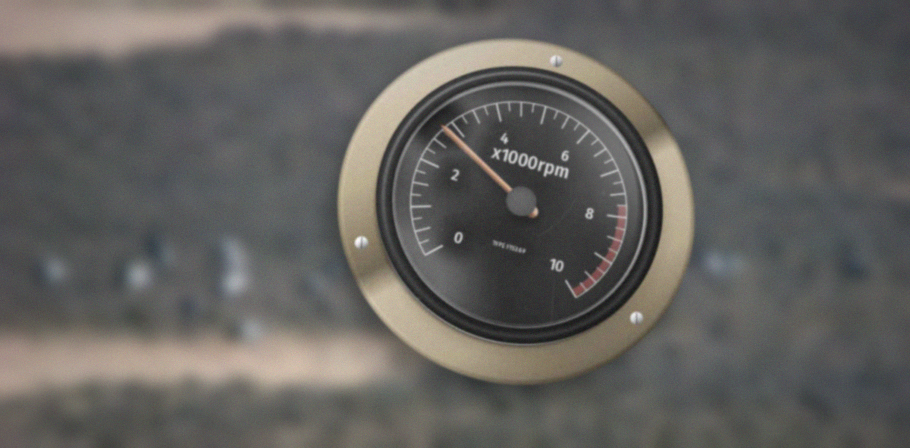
{"value": 2750, "unit": "rpm"}
